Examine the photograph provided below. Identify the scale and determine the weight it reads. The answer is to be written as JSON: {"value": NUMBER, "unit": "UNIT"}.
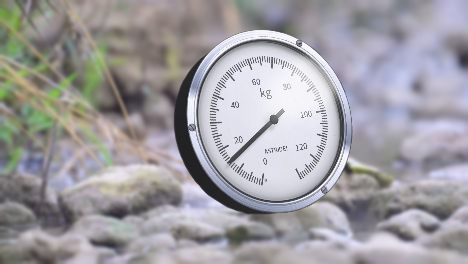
{"value": 15, "unit": "kg"}
